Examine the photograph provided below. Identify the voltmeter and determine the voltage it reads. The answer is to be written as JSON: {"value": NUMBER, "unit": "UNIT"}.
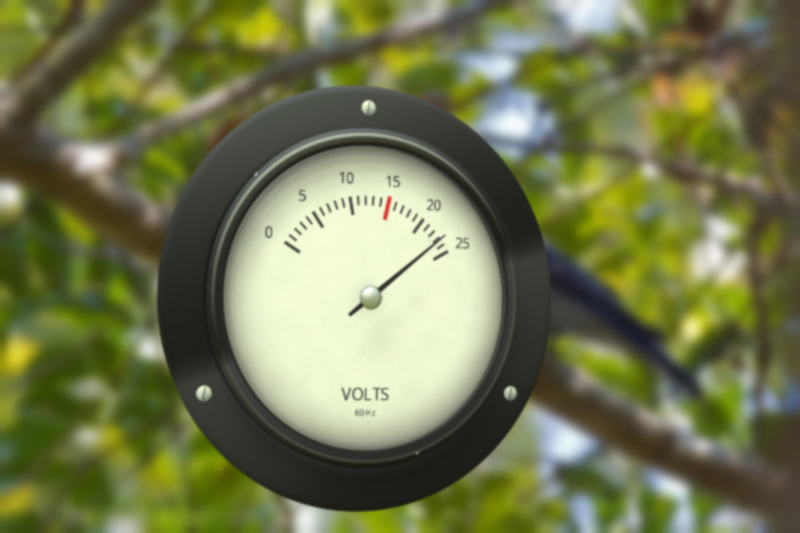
{"value": 23, "unit": "V"}
